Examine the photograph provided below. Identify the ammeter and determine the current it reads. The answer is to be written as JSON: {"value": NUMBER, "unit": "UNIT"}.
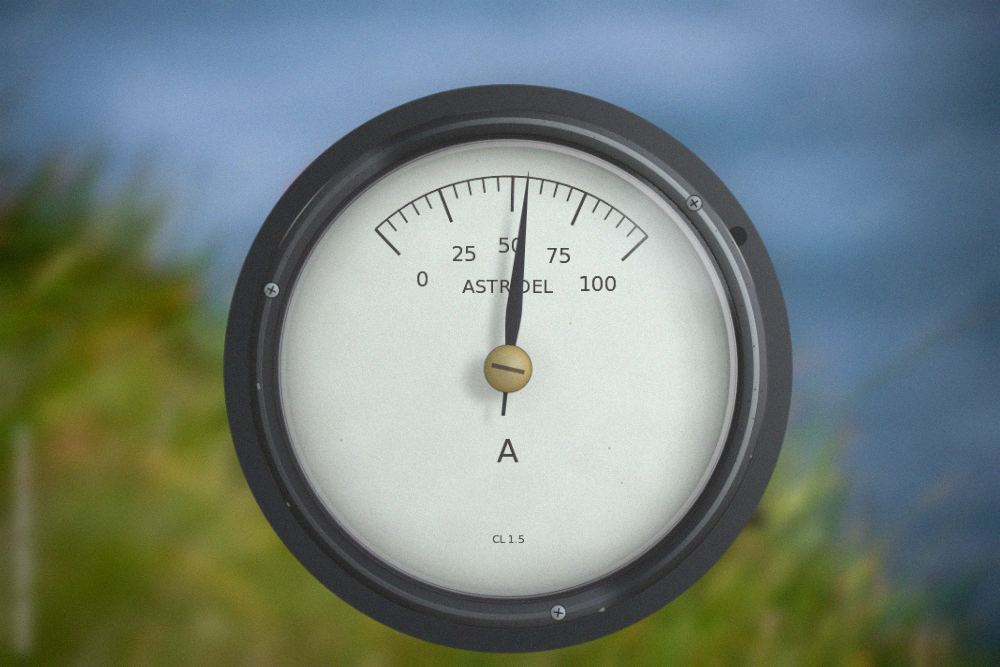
{"value": 55, "unit": "A"}
